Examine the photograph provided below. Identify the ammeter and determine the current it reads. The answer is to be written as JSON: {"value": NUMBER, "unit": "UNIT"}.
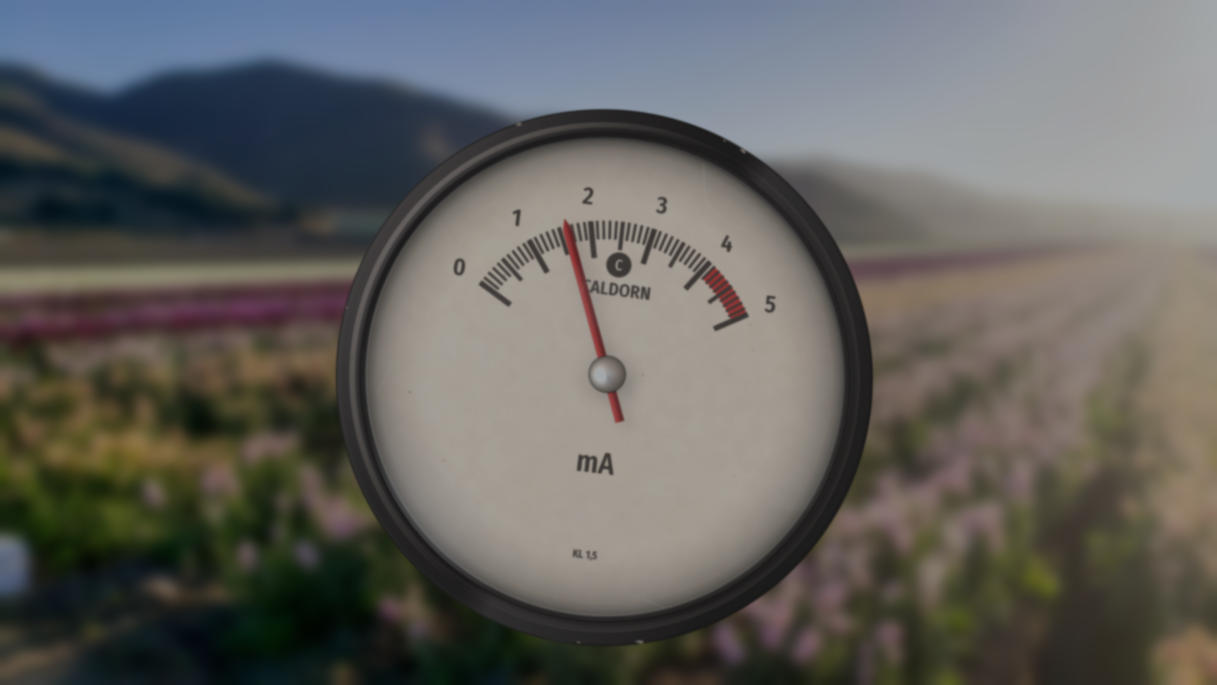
{"value": 1.6, "unit": "mA"}
